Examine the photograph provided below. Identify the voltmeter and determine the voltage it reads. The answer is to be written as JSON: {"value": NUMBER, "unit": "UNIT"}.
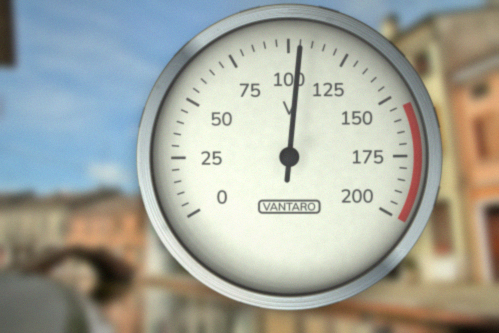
{"value": 105, "unit": "V"}
